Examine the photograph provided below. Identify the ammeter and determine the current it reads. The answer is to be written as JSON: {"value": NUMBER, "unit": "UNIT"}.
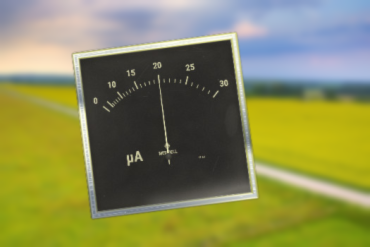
{"value": 20, "unit": "µA"}
